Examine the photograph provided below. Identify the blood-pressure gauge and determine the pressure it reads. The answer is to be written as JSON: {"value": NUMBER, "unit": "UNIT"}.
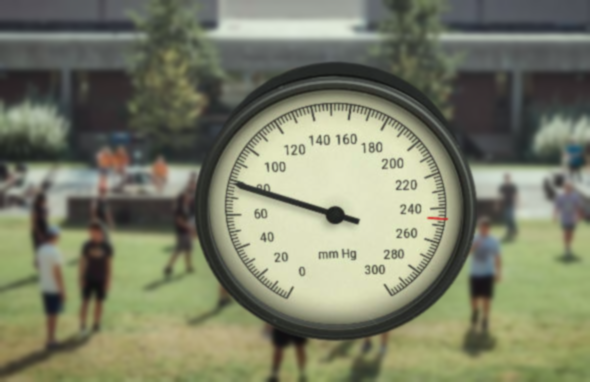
{"value": 80, "unit": "mmHg"}
